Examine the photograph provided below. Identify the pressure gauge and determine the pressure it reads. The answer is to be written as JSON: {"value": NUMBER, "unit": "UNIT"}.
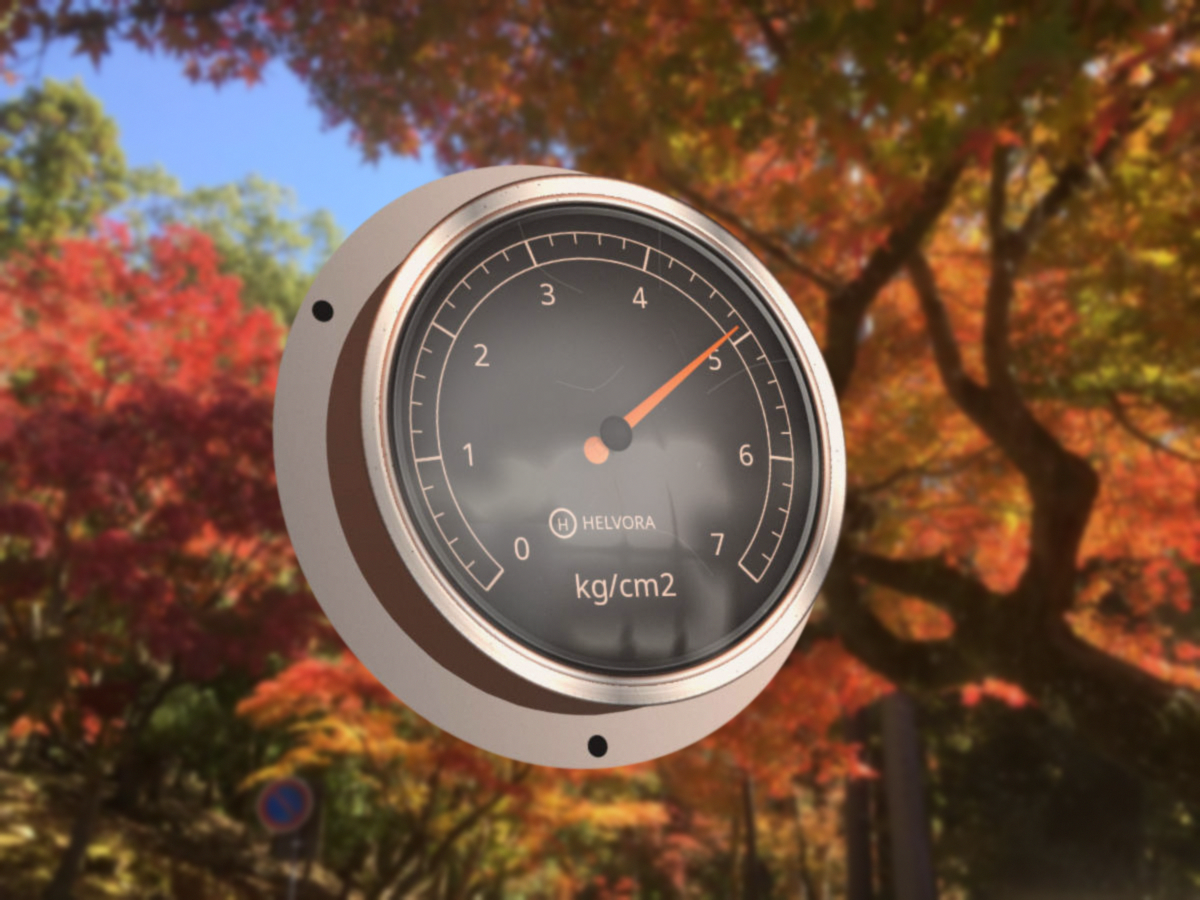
{"value": 4.9, "unit": "kg/cm²"}
